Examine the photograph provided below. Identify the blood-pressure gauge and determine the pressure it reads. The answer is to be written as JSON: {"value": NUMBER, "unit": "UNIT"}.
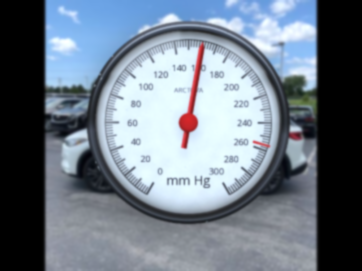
{"value": 160, "unit": "mmHg"}
